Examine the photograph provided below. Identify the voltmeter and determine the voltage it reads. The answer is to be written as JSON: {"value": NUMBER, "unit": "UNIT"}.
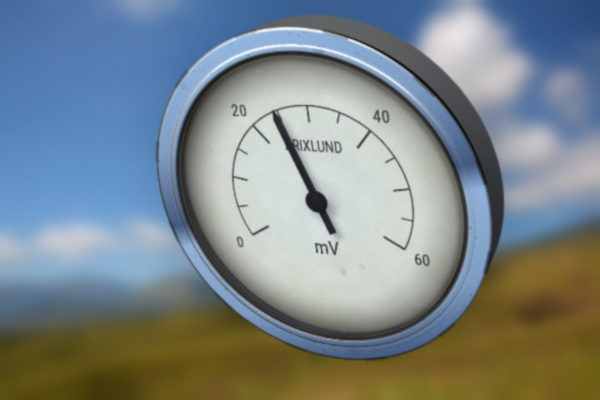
{"value": 25, "unit": "mV"}
